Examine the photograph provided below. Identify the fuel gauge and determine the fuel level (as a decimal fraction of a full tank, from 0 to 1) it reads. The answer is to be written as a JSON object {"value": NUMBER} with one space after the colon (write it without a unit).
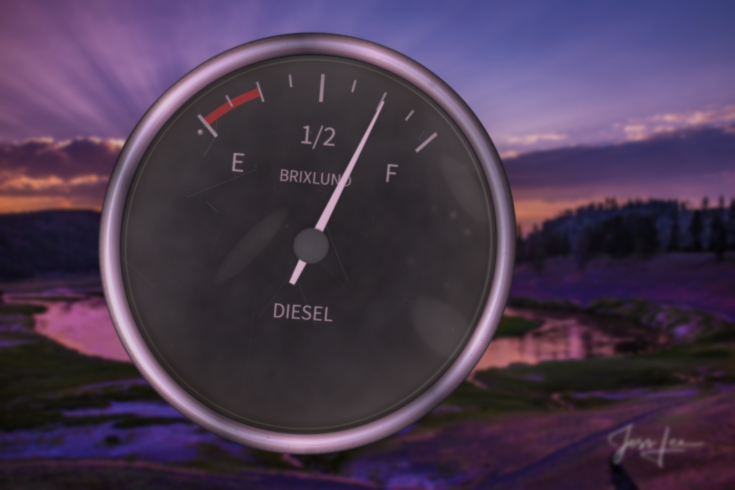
{"value": 0.75}
